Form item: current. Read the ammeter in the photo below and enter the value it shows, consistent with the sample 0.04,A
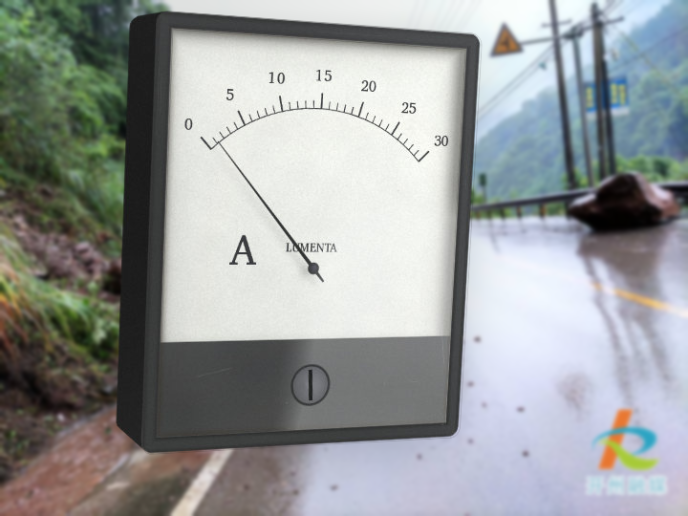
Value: 1,A
